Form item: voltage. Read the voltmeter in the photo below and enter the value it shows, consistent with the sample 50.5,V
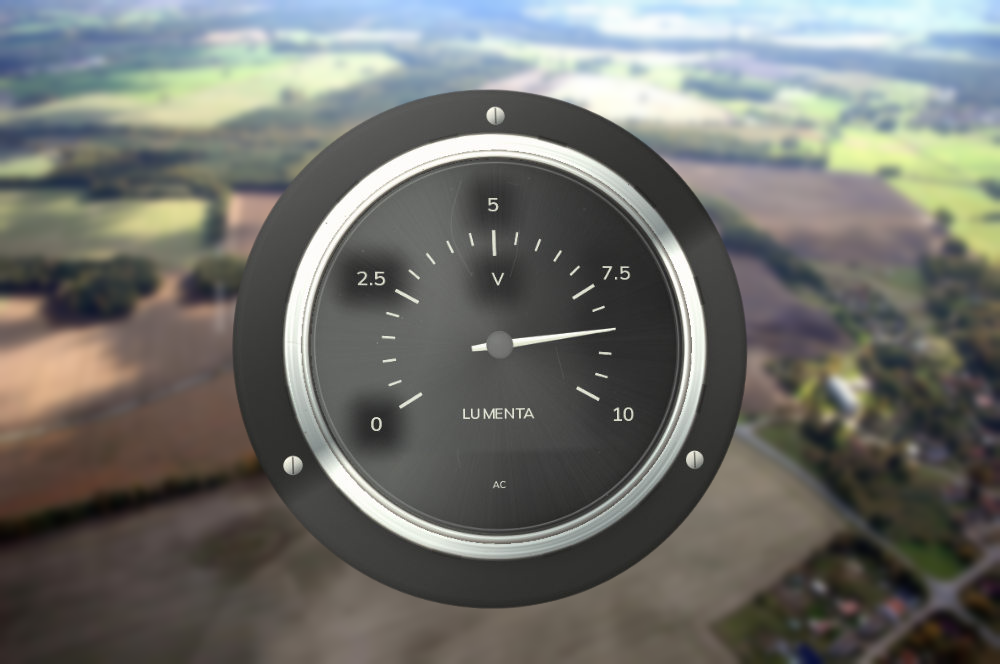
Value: 8.5,V
